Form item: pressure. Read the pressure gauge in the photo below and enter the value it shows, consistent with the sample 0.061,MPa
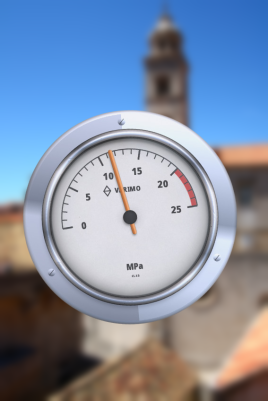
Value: 11.5,MPa
